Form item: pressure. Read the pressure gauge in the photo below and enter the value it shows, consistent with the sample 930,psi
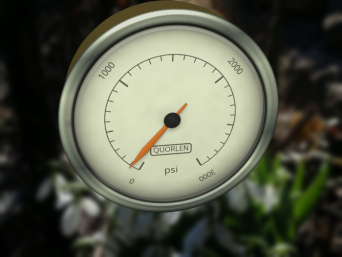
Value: 100,psi
